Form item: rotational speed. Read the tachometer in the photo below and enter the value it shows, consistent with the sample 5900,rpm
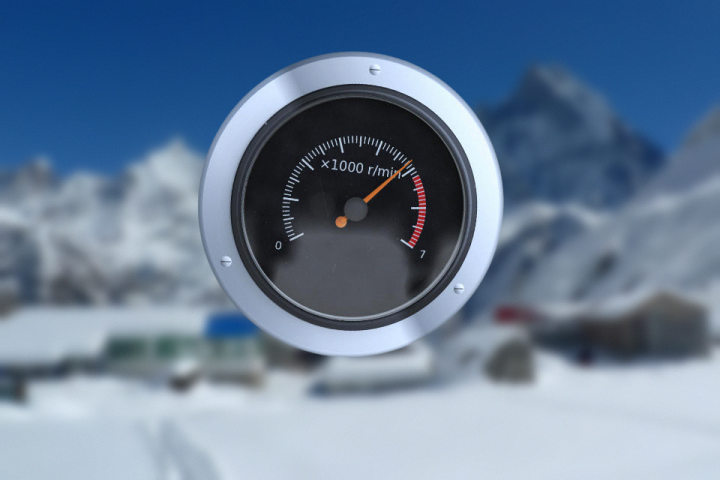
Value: 4800,rpm
